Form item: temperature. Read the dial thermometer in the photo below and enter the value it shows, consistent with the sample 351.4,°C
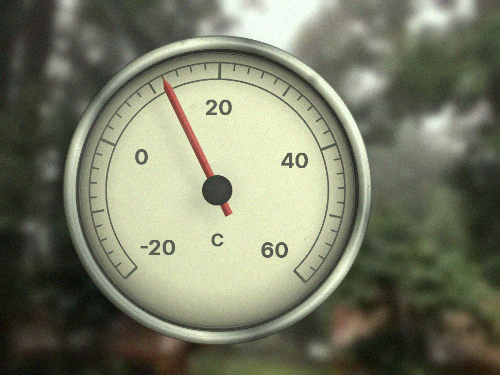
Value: 12,°C
